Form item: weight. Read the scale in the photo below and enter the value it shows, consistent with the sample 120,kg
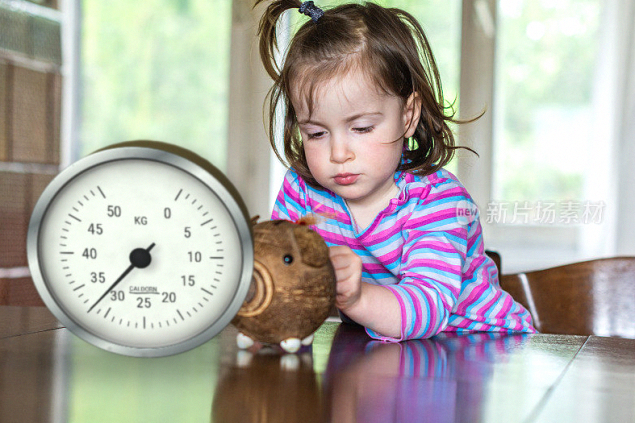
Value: 32,kg
